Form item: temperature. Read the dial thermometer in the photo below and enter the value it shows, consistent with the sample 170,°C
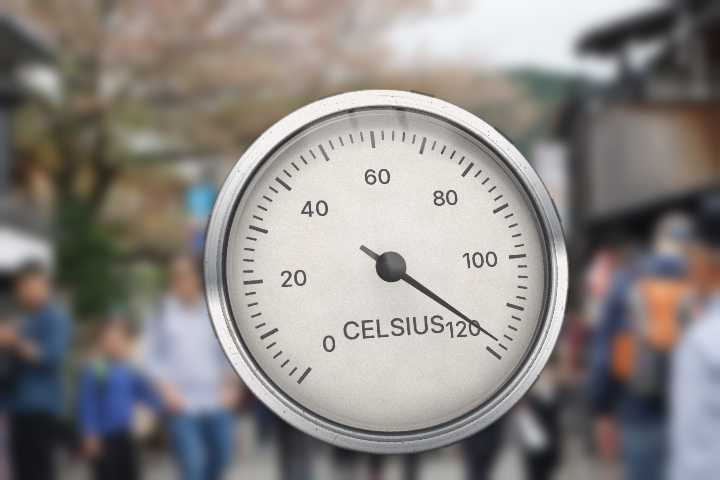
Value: 118,°C
